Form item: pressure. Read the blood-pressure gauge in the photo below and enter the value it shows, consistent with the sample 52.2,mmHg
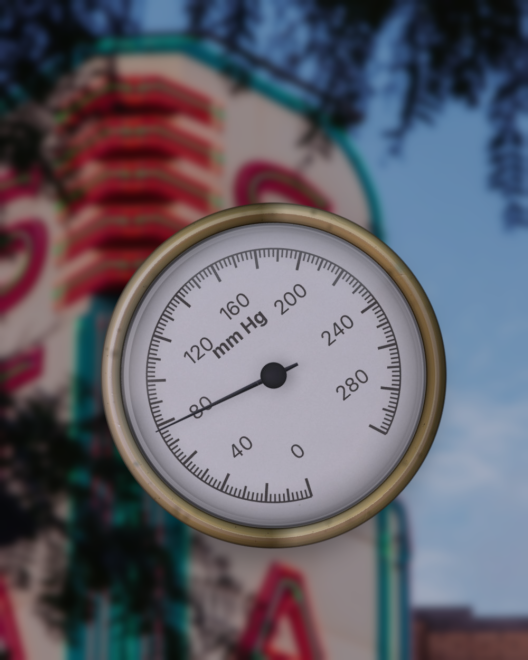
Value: 78,mmHg
